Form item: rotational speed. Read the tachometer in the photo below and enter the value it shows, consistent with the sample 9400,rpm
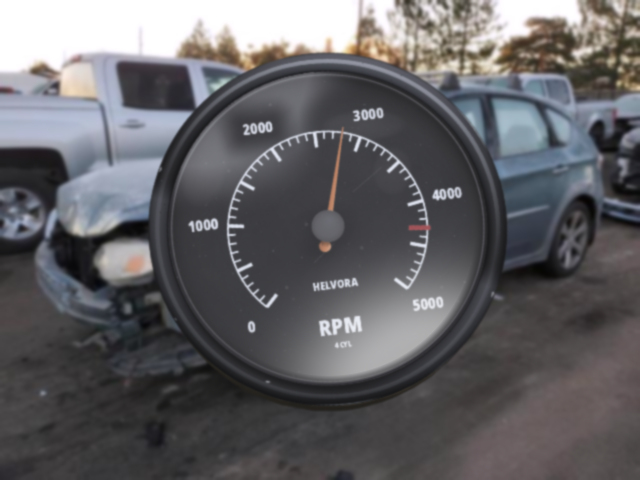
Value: 2800,rpm
